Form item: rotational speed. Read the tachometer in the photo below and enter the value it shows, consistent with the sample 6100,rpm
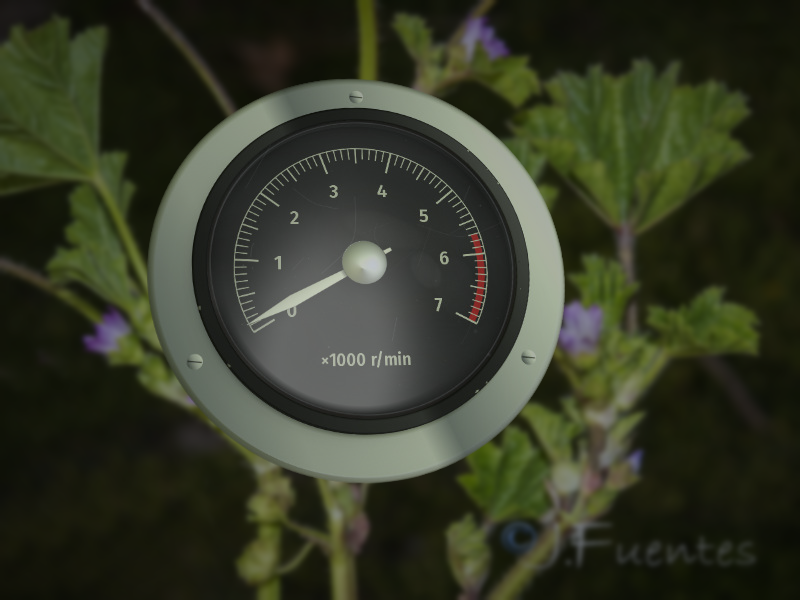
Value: 100,rpm
